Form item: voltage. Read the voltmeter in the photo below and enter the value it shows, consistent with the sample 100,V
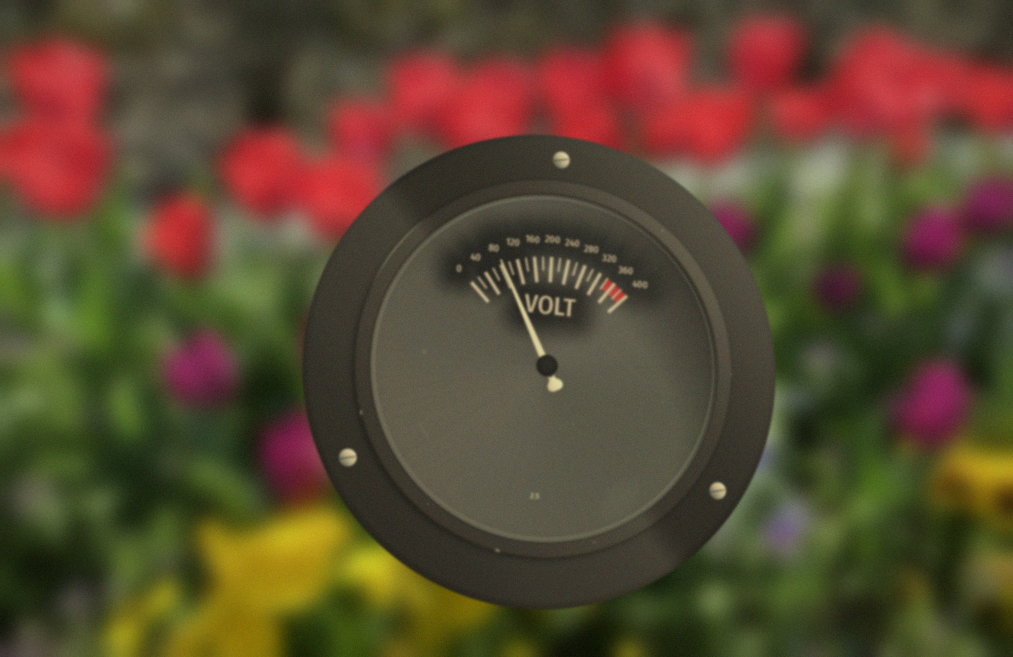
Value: 80,V
